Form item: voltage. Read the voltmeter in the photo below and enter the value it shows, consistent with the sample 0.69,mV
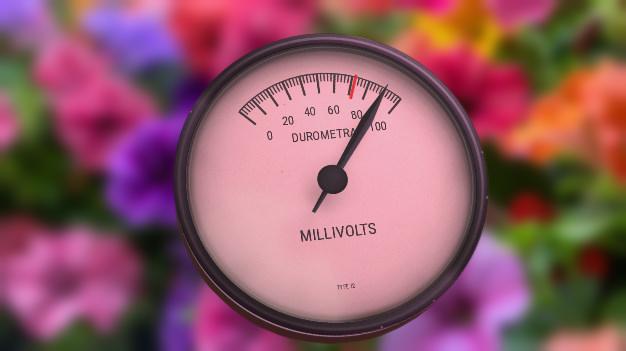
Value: 90,mV
